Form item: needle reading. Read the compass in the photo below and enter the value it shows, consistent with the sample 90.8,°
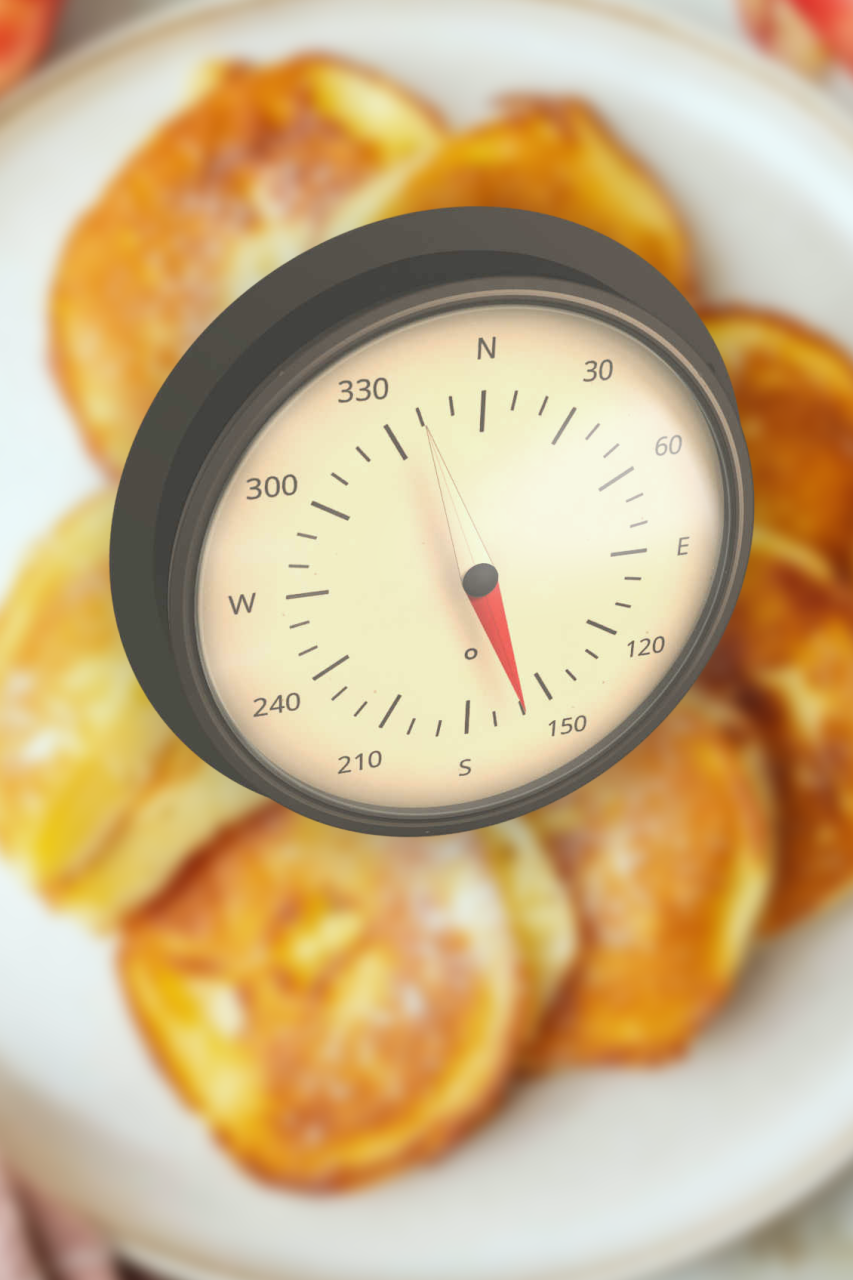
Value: 160,°
